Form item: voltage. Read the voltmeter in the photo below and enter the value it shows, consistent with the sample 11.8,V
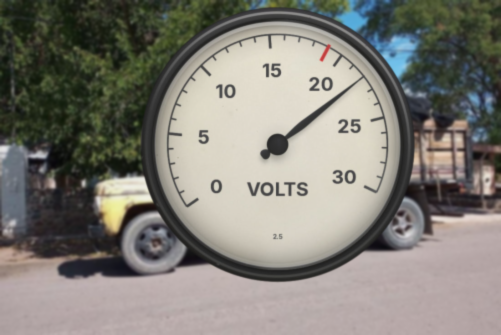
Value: 22,V
